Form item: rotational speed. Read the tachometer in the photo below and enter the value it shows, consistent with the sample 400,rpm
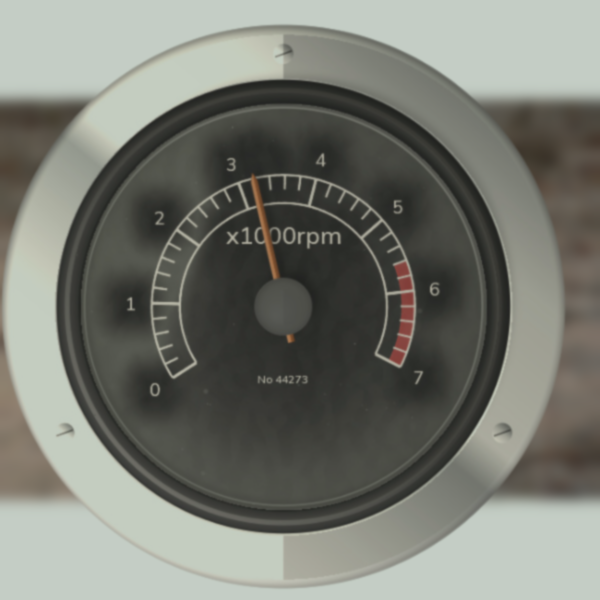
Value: 3200,rpm
